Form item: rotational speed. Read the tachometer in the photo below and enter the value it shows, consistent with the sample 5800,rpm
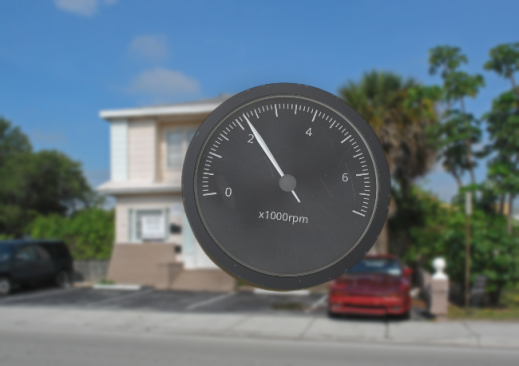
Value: 2200,rpm
